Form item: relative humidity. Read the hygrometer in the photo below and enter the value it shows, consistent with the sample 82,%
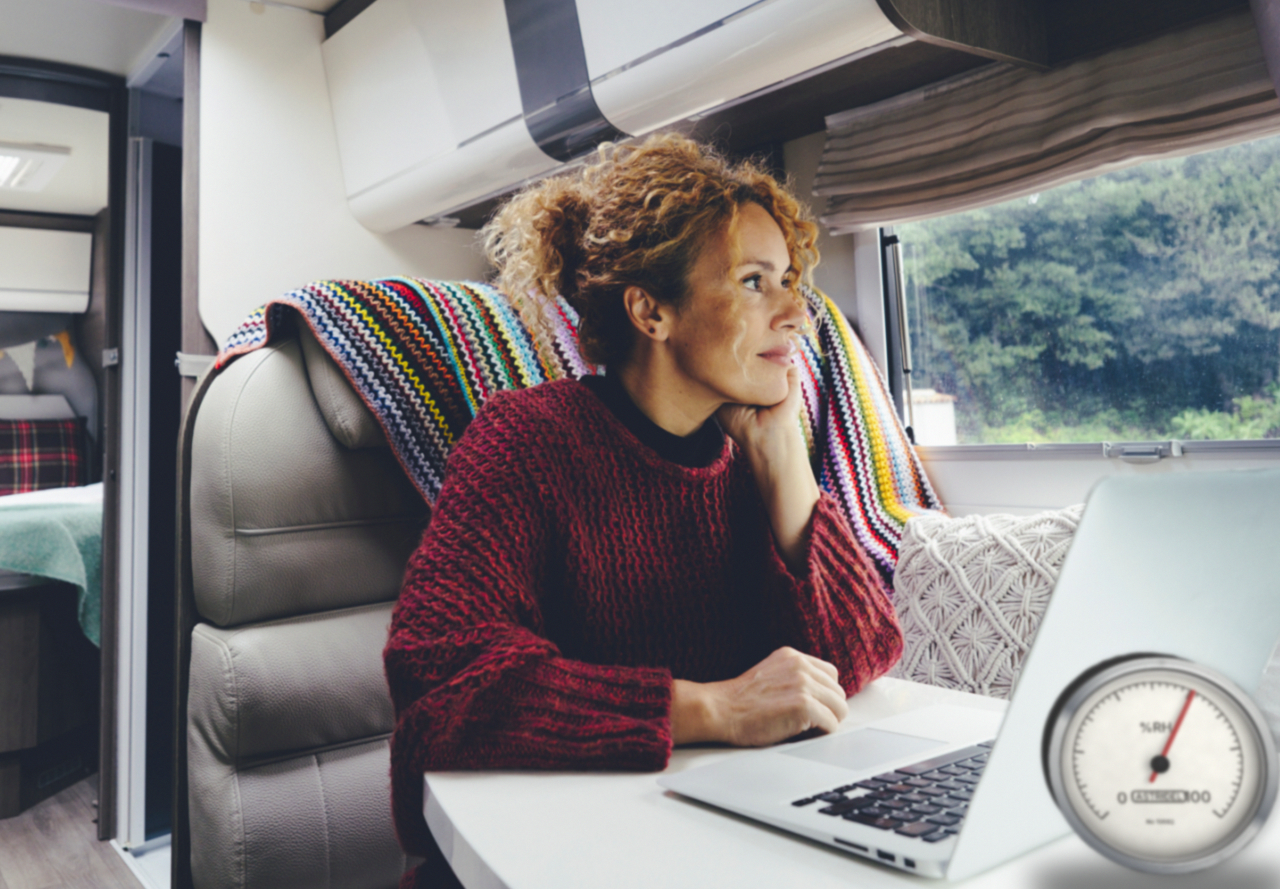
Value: 60,%
